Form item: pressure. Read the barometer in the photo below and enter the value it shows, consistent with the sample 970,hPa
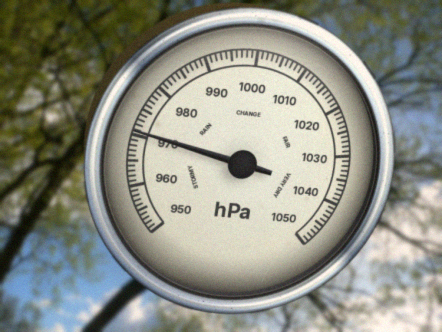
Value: 971,hPa
